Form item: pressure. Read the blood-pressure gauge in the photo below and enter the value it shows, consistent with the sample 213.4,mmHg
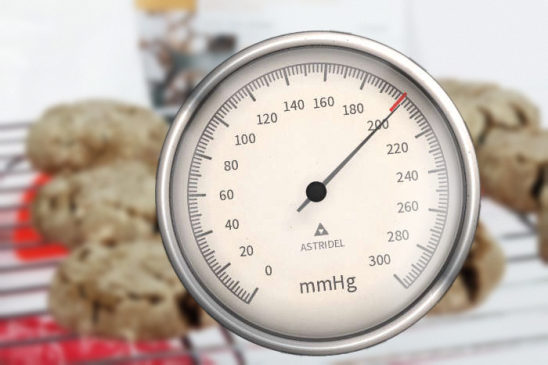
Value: 202,mmHg
